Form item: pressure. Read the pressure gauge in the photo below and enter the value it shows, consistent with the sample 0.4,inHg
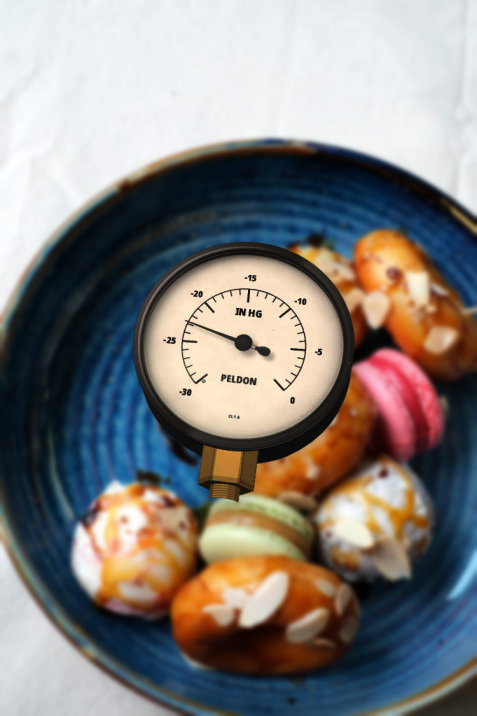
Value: -23,inHg
